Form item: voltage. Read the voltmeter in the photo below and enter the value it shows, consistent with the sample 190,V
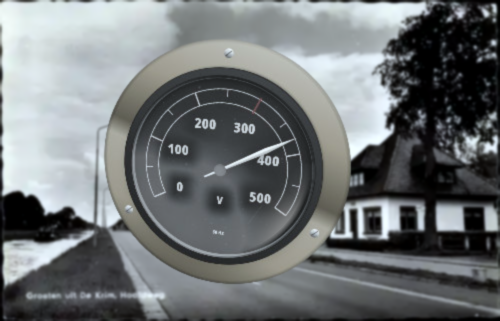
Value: 375,V
